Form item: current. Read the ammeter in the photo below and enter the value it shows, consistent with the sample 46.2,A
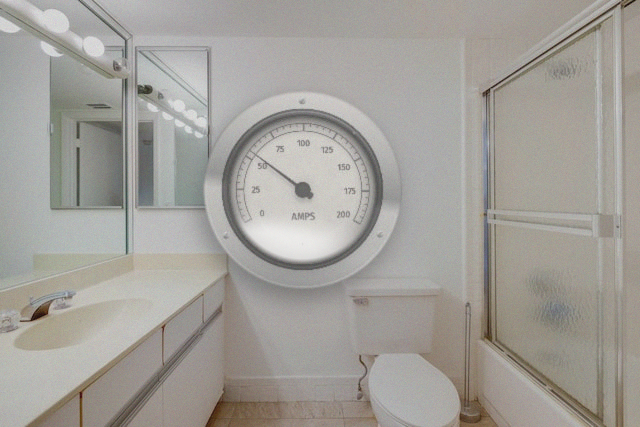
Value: 55,A
